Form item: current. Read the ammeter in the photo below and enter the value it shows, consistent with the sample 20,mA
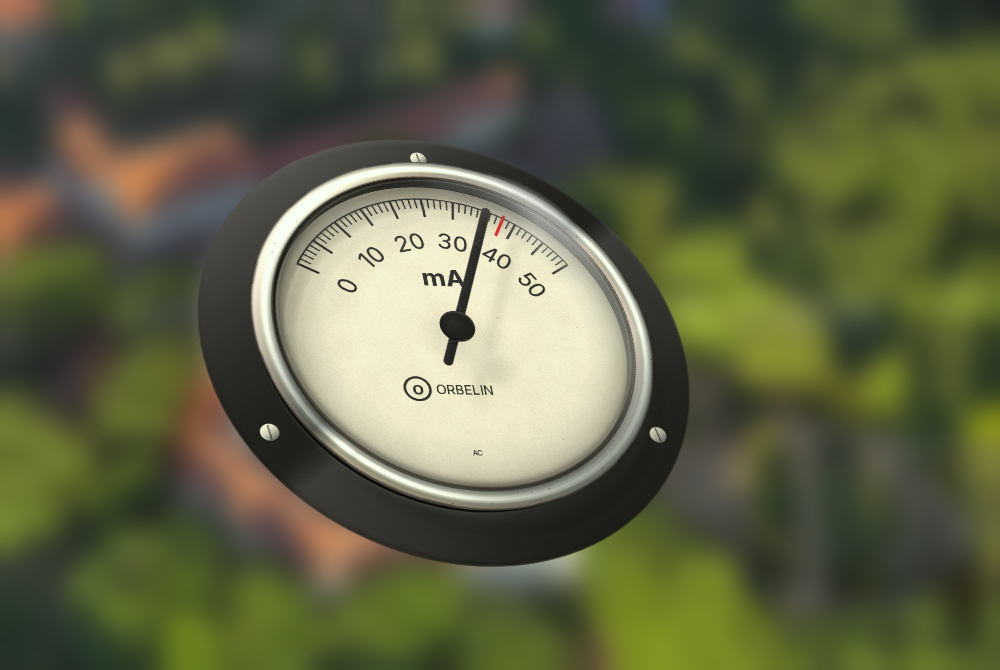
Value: 35,mA
